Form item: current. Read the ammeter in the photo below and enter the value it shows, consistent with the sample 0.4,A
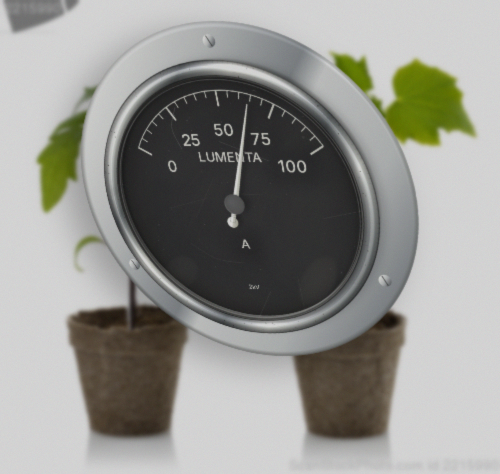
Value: 65,A
